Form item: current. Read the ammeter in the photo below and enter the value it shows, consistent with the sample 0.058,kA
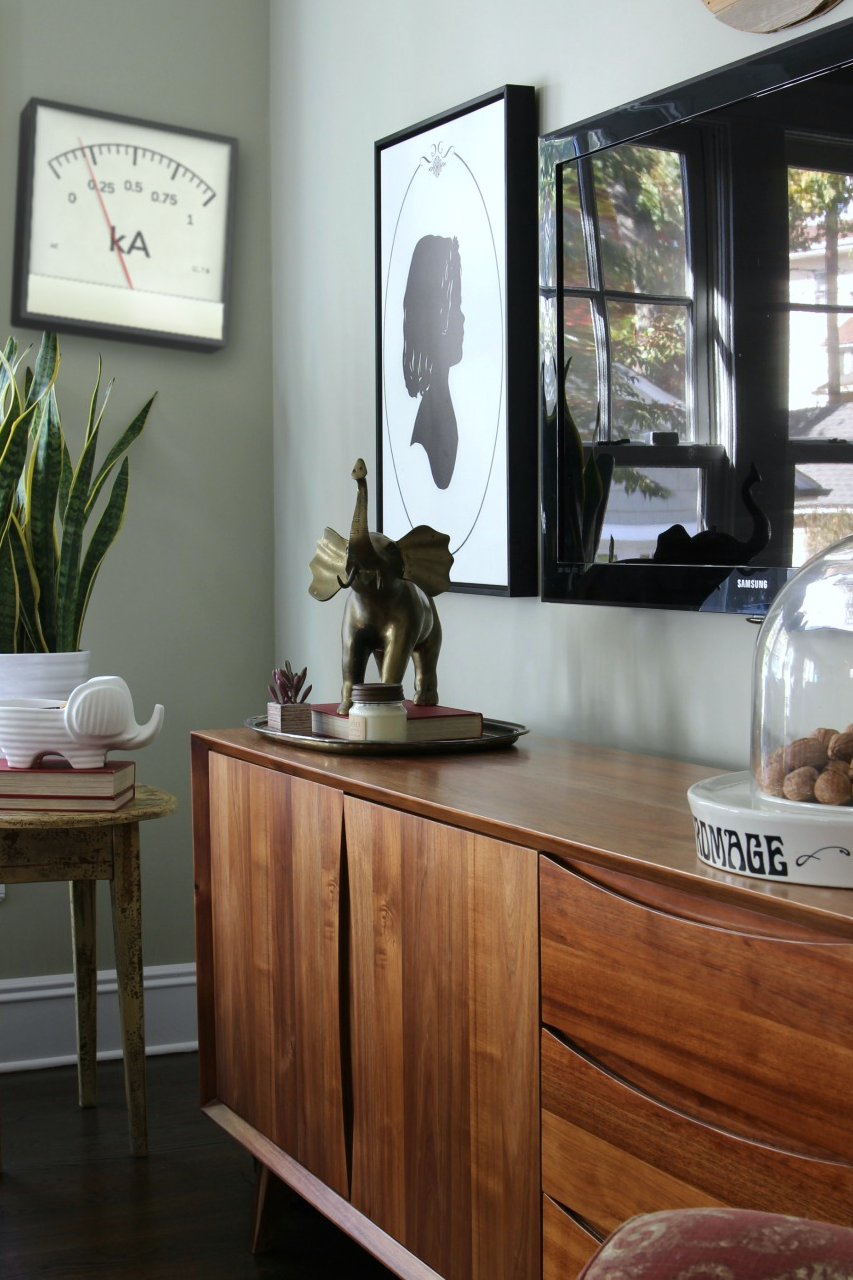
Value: 0.2,kA
